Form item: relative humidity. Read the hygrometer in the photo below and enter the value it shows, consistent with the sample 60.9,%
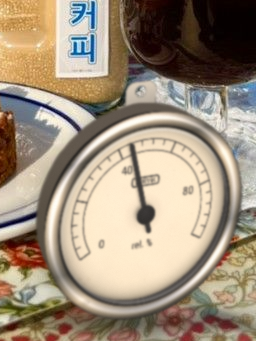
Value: 44,%
